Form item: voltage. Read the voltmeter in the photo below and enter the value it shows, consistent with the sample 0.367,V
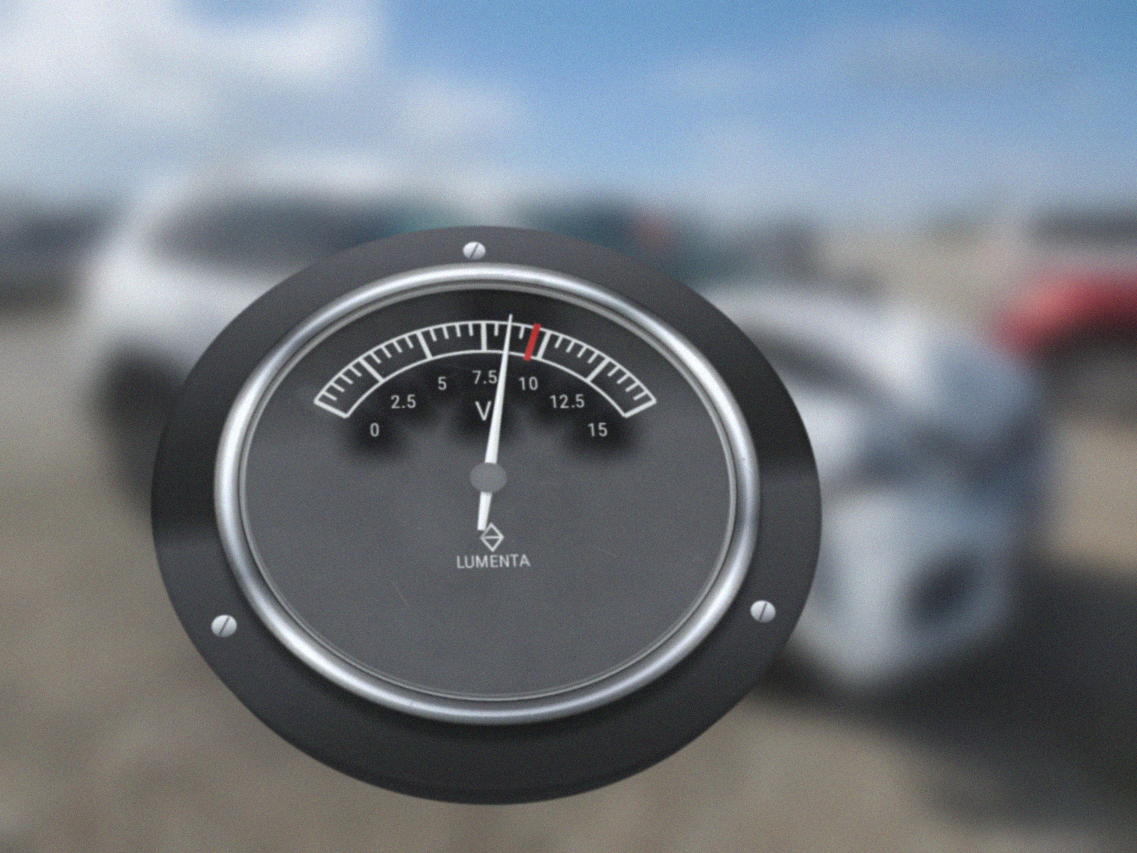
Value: 8.5,V
